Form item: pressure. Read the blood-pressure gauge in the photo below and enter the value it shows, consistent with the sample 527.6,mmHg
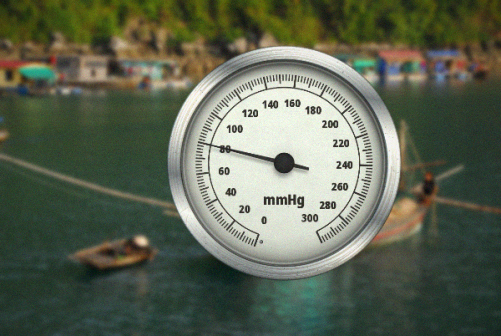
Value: 80,mmHg
